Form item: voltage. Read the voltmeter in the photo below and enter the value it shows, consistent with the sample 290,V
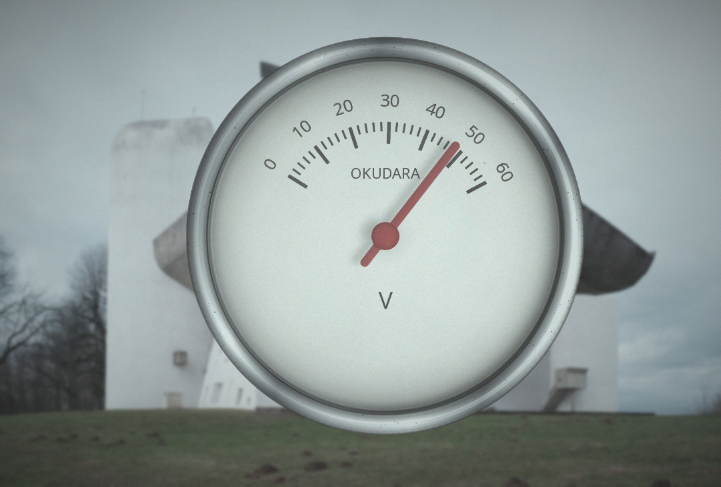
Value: 48,V
